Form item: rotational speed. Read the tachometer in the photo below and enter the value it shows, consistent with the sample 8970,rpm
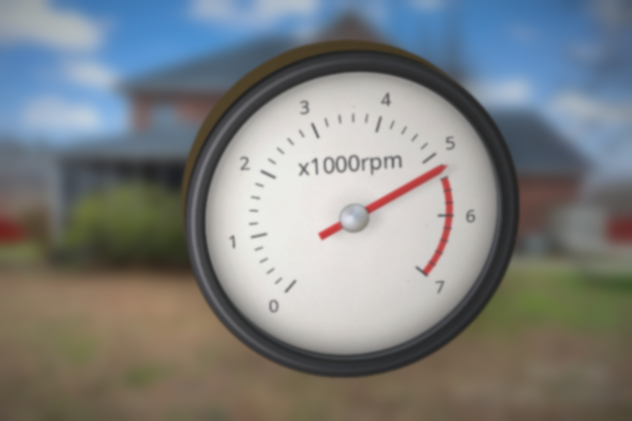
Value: 5200,rpm
